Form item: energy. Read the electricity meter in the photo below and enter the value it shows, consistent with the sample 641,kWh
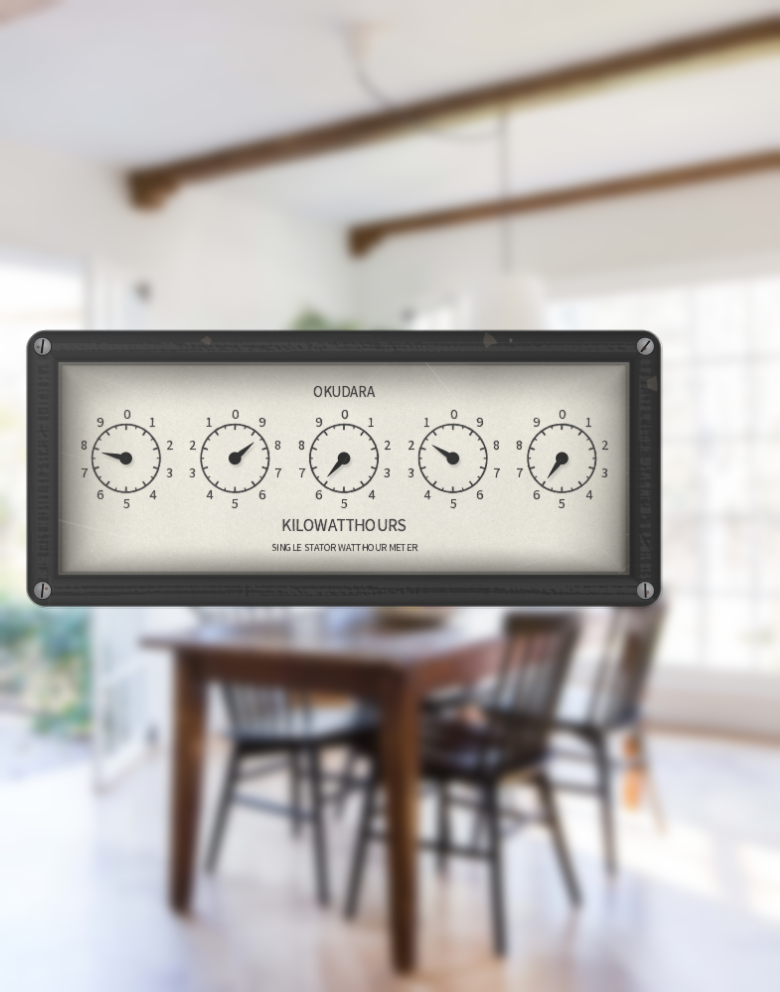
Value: 78616,kWh
